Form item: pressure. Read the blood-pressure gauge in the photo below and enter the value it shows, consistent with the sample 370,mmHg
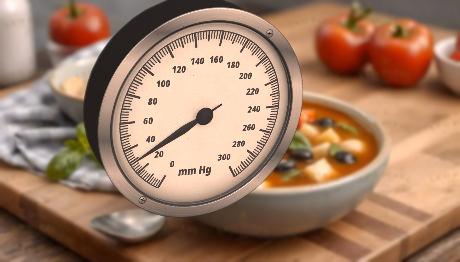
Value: 30,mmHg
